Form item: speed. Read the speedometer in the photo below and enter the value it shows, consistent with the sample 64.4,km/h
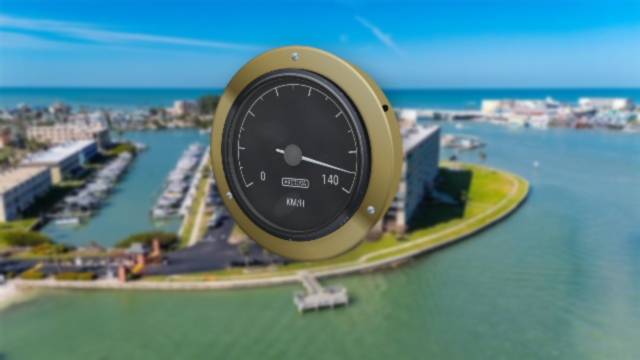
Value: 130,km/h
